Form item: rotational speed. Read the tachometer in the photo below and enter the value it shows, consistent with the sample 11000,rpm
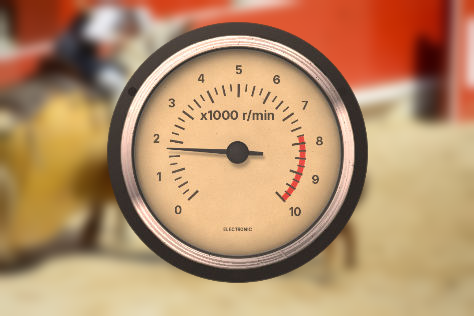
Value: 1750,rpm
